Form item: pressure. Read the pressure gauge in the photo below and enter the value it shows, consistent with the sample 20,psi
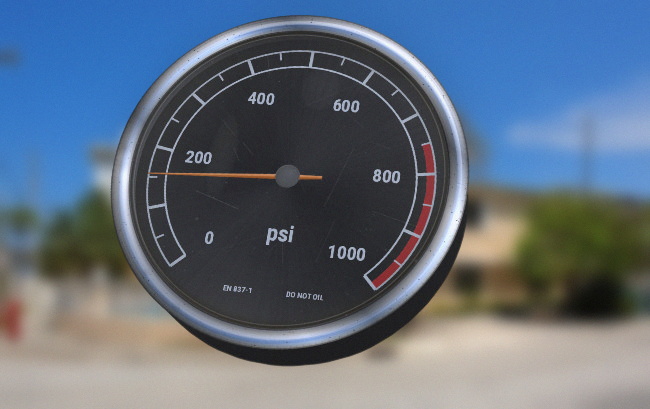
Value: 150,psi
